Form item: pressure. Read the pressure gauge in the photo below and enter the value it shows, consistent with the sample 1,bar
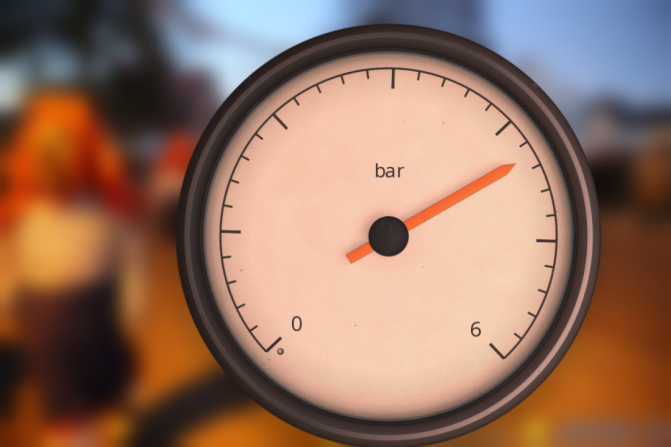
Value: 4.3,bar
